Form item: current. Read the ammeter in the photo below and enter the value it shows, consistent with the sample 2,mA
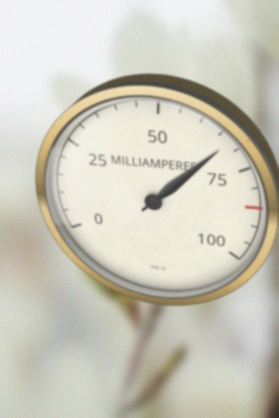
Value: 67.5,mA
